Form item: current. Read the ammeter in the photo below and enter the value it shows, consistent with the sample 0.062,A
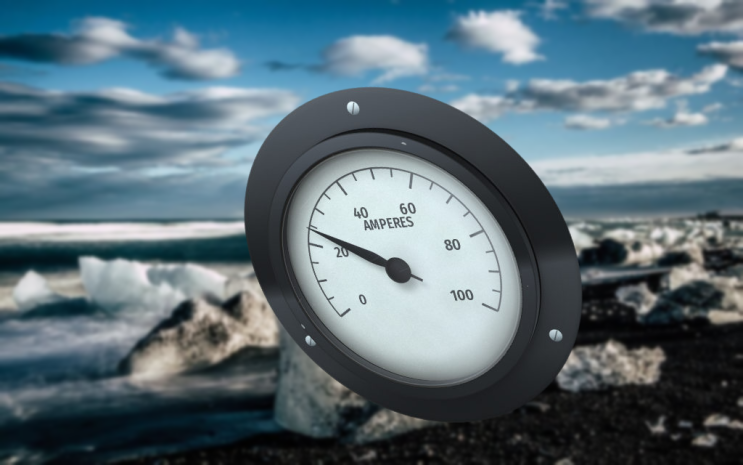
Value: 25,A
